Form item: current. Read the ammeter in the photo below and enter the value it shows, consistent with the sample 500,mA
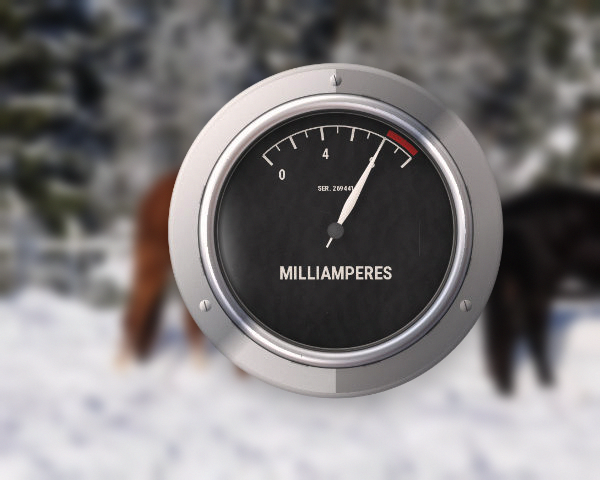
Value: 8,mA
